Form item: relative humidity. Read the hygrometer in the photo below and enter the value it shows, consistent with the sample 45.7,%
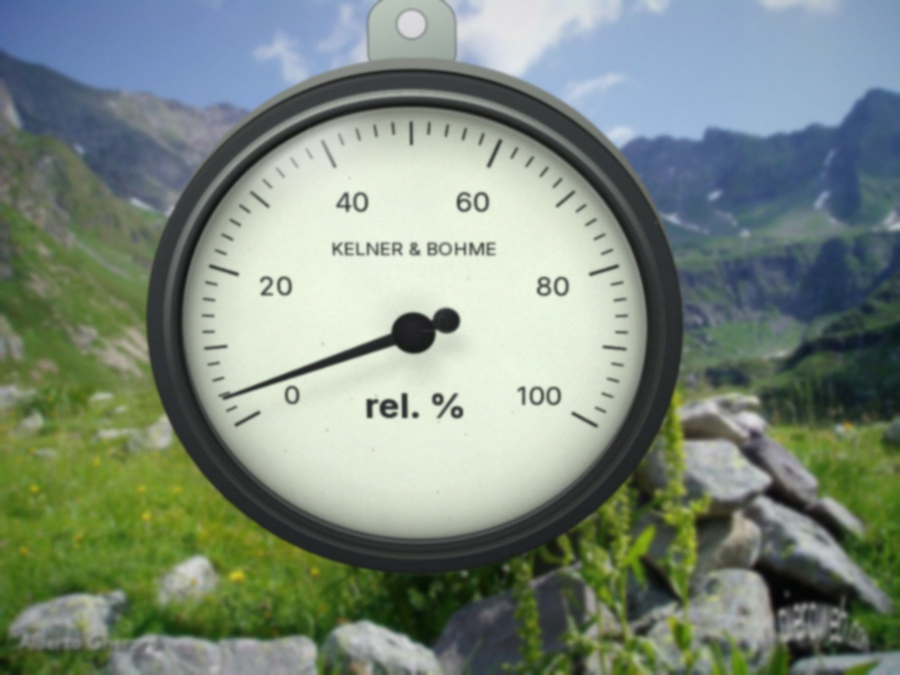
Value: 4,%
